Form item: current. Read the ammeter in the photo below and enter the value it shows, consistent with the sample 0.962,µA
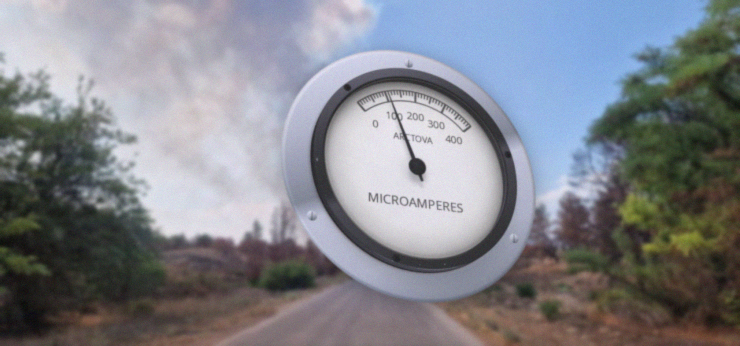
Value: 100,µA
